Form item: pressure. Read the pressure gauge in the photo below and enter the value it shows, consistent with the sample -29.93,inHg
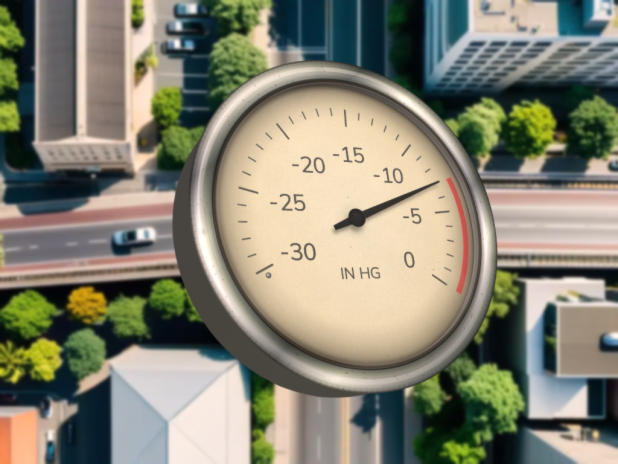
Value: -7,inHg
